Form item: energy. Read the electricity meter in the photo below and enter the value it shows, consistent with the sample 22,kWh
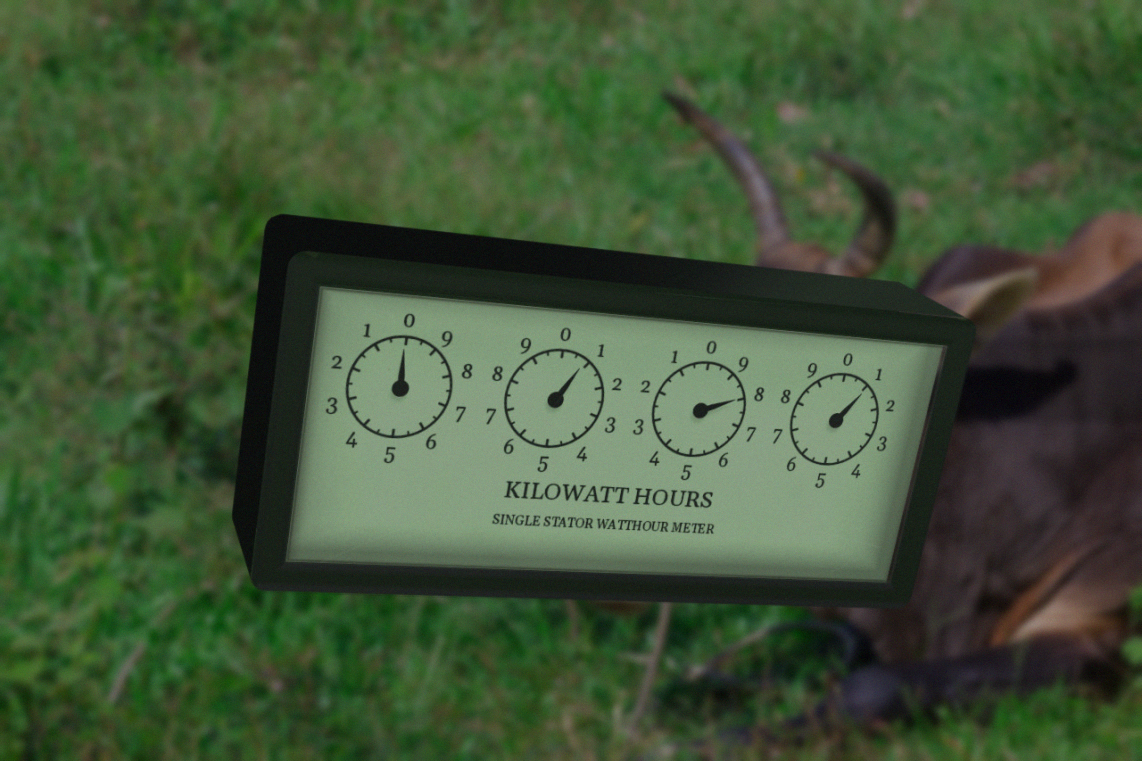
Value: 81,kWh
